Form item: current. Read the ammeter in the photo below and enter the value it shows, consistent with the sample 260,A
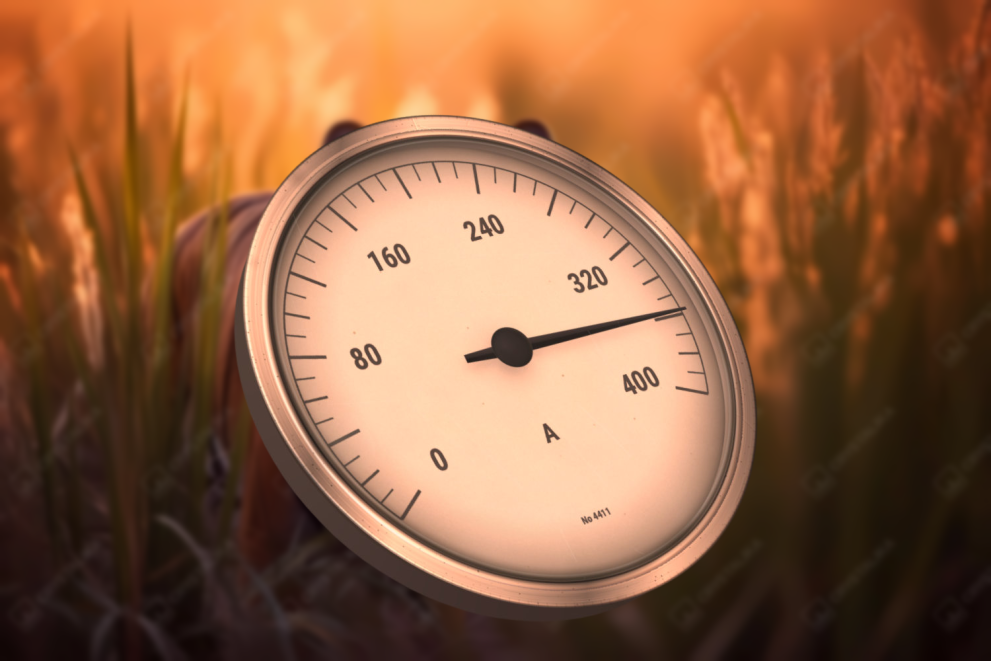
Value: 360,A
